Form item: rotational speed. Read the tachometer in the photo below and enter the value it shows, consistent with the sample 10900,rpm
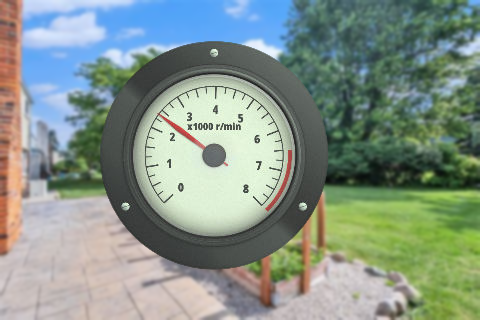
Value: 2375,rpm
